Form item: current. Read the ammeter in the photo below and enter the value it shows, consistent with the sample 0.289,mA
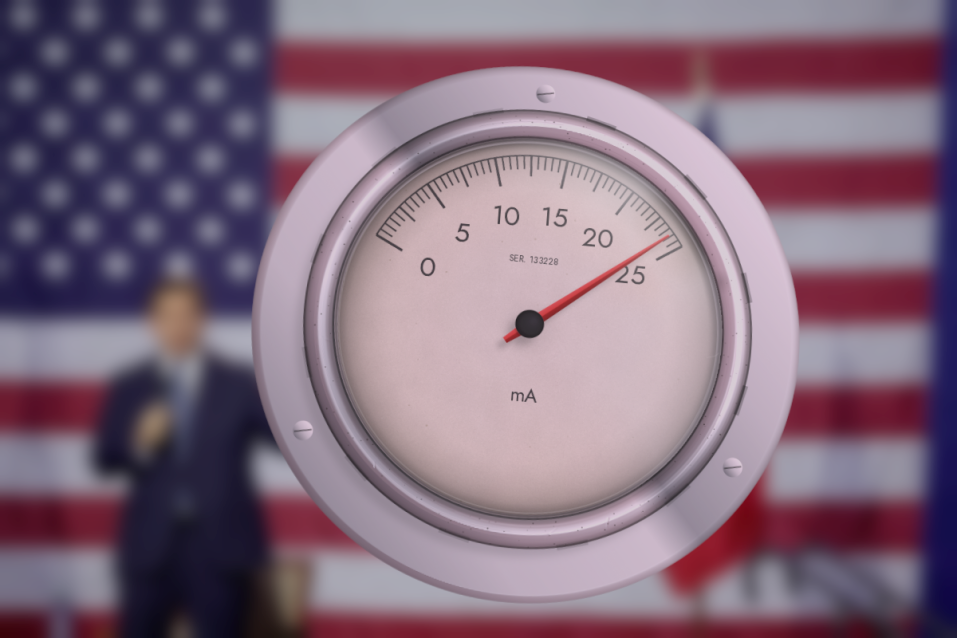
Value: 24,mA
